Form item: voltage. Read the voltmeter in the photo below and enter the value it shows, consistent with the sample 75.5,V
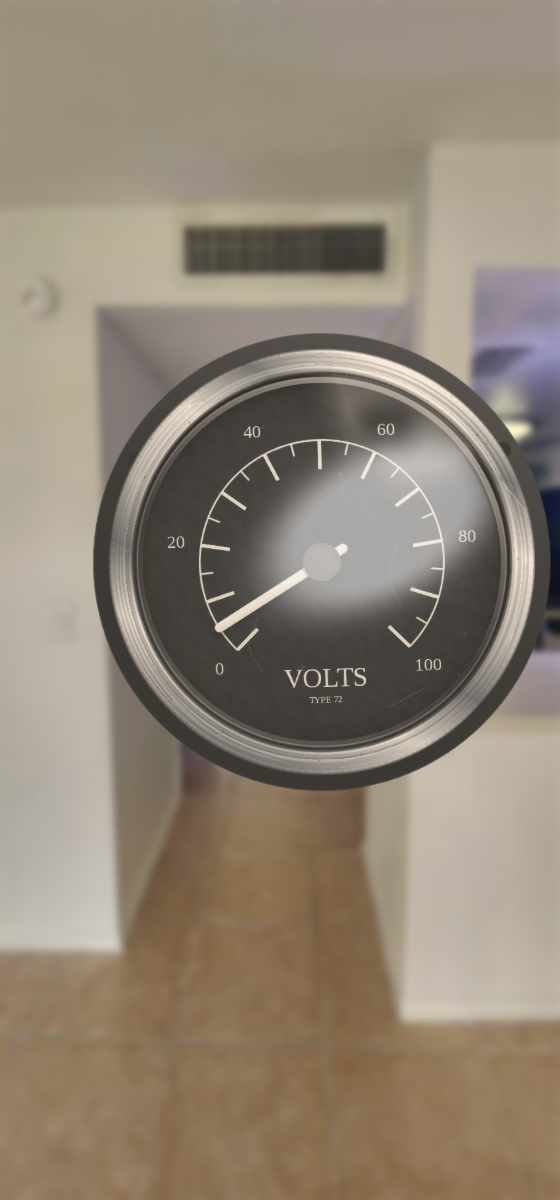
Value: 5,V
